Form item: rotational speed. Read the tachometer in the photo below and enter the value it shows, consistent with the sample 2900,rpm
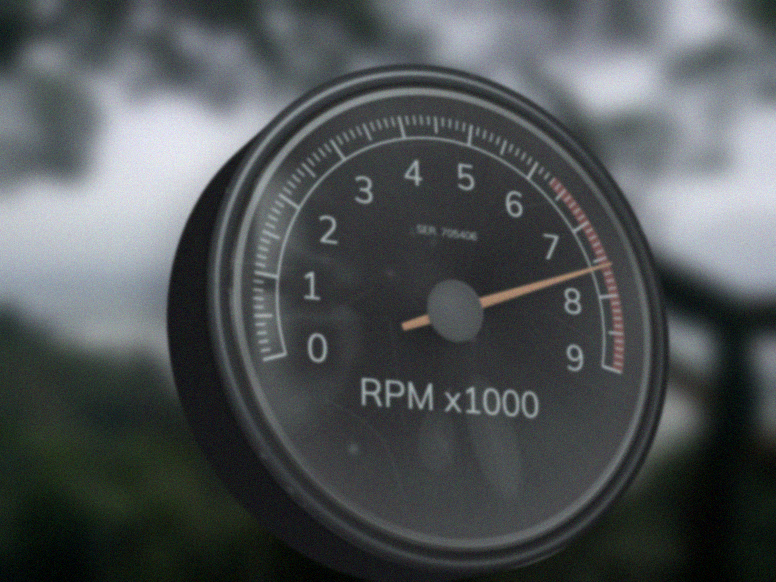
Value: 7600,rpm
